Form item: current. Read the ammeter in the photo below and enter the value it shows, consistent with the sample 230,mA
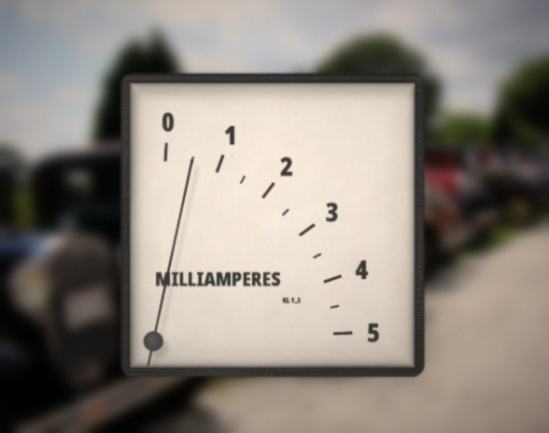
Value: 0.5,mA
